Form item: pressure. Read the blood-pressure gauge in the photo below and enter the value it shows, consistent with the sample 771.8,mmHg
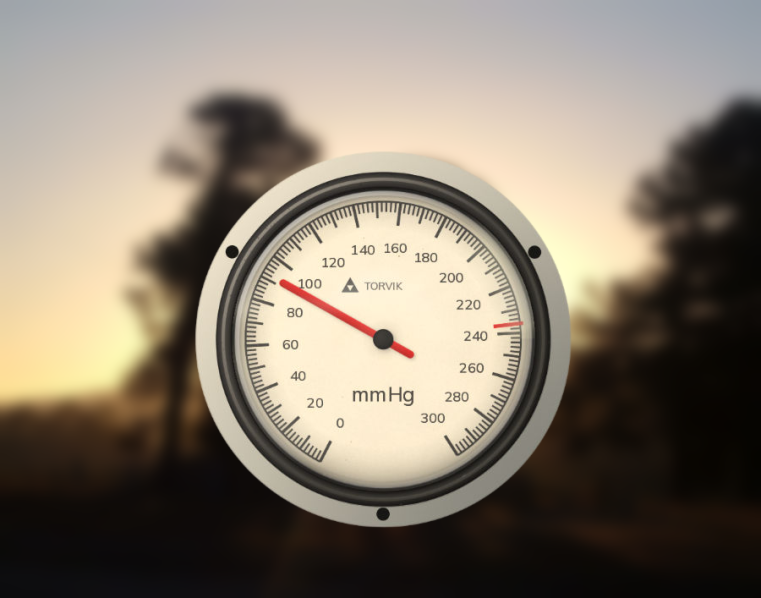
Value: 92,mmHg
